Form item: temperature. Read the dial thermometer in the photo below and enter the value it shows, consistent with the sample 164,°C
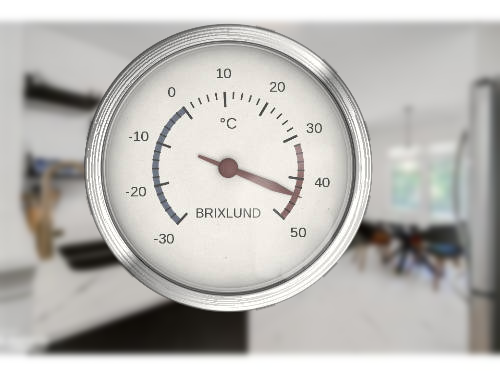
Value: 44,°C
